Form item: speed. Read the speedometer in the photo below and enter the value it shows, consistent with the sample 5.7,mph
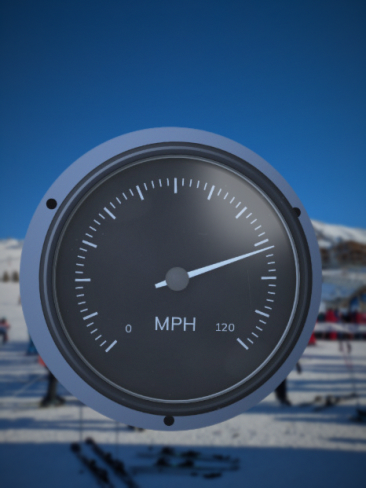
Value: 92,mph
